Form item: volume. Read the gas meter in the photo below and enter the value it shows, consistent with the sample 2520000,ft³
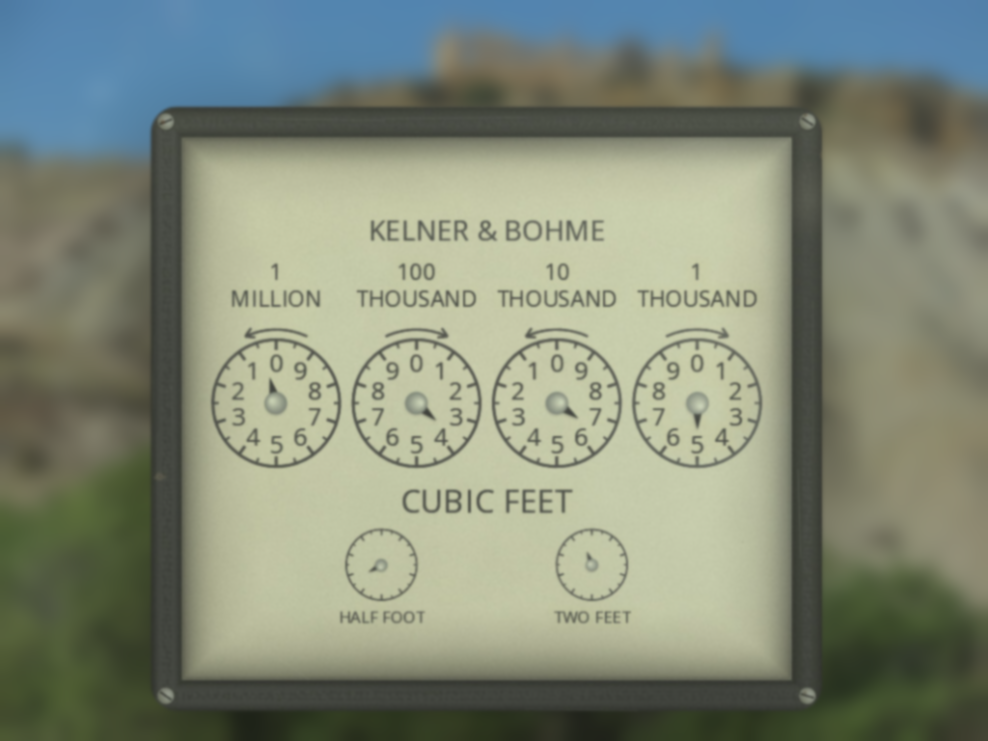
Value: 36500,ft³
